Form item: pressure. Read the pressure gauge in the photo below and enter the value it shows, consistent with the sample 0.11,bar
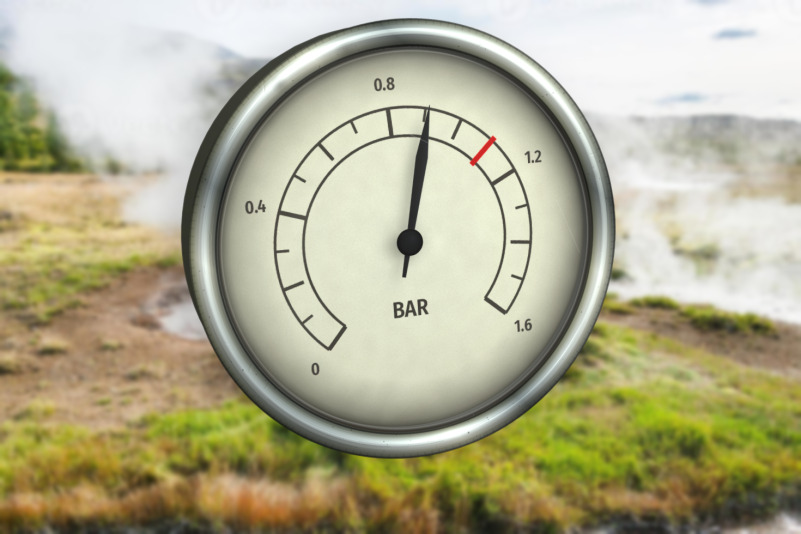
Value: 0.9,bar
